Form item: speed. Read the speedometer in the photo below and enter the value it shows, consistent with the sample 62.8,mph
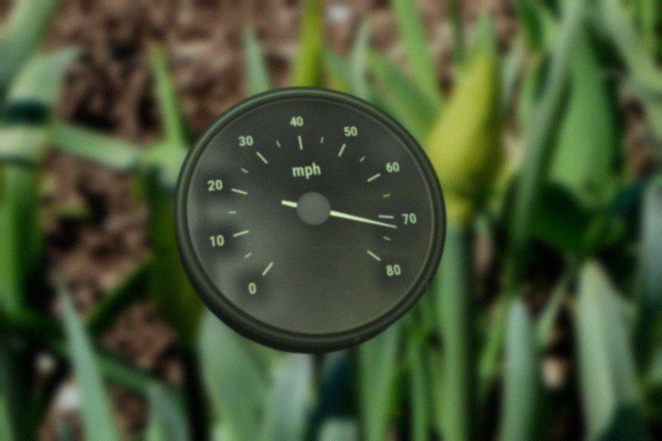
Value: 72.5,mph
